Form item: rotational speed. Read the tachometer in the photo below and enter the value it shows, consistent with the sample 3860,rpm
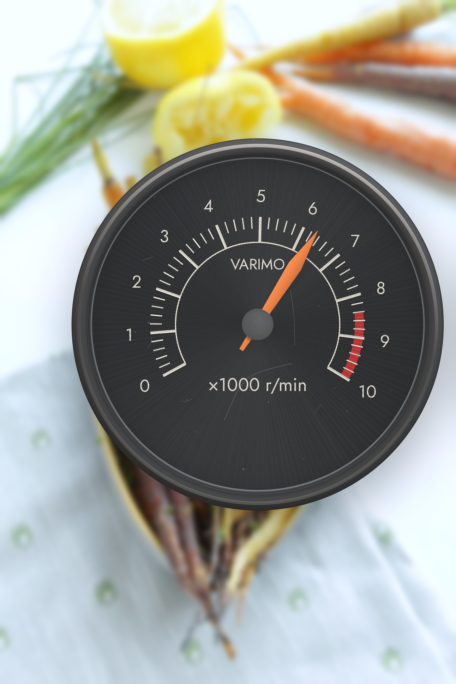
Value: 6300,rpm
